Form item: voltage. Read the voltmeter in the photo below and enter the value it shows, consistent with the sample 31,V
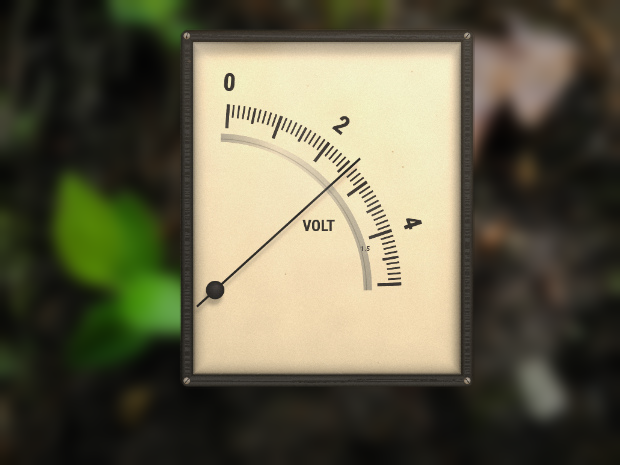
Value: 2.6,V
